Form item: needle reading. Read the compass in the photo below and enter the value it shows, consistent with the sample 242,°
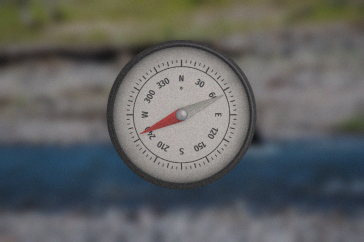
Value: 245,°
